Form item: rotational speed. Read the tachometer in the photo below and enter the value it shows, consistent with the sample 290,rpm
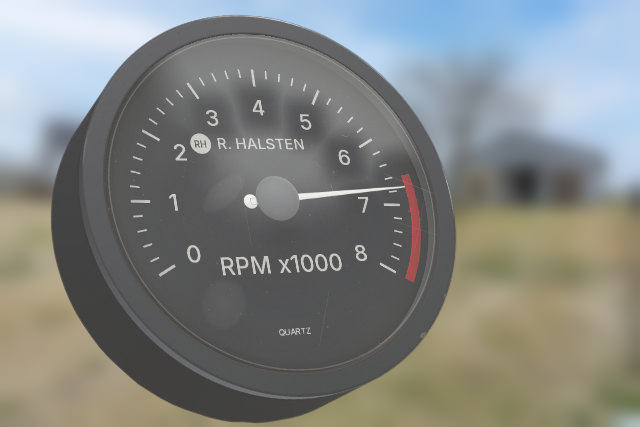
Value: 6800,rpm
